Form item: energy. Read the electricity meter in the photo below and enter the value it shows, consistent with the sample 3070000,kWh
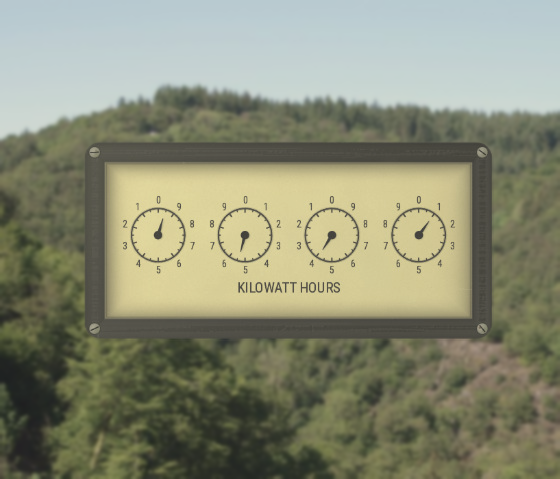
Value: 9541,kWh
